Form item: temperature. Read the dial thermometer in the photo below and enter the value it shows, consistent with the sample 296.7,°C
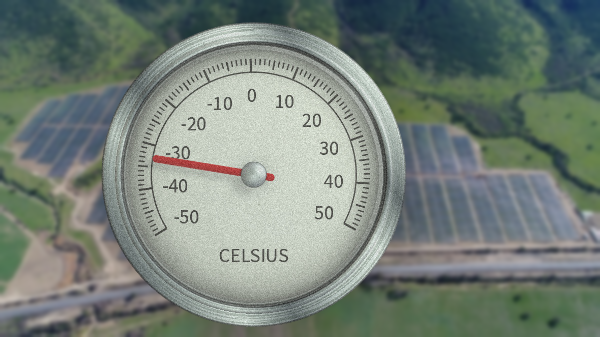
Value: -33,°C
